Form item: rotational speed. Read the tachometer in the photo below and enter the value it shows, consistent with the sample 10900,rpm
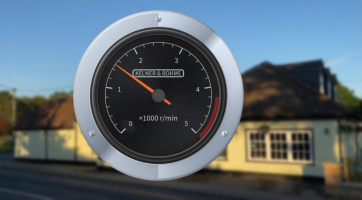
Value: 1500,rpm
